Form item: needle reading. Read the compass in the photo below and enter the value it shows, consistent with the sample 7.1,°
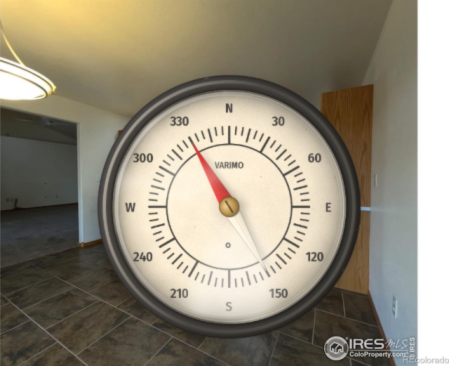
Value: 330,°
